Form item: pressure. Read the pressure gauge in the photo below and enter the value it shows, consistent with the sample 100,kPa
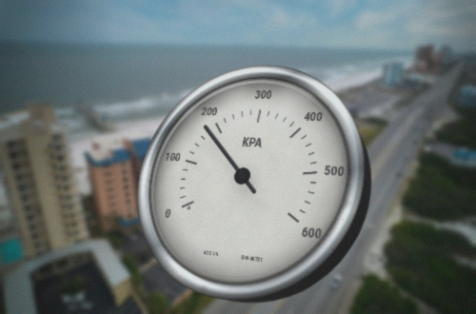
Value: 180,kPa
